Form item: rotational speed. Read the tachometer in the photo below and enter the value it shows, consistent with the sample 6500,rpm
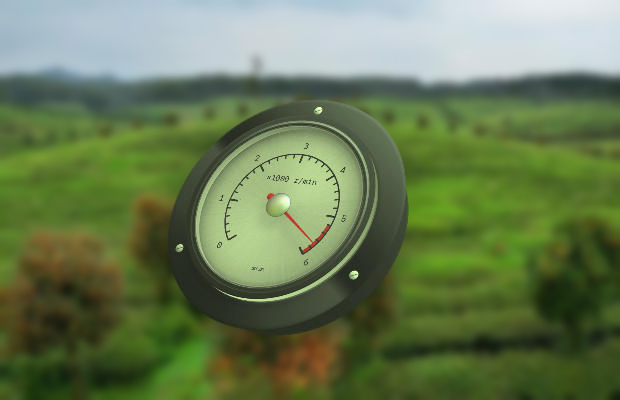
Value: 5700,rpm
